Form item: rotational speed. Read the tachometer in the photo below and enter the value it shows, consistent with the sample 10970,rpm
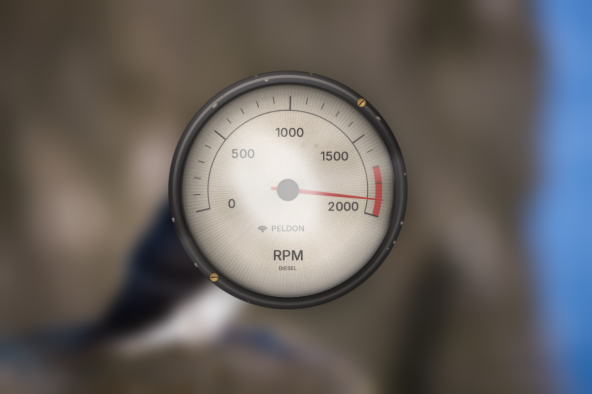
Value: 1900,rpm
